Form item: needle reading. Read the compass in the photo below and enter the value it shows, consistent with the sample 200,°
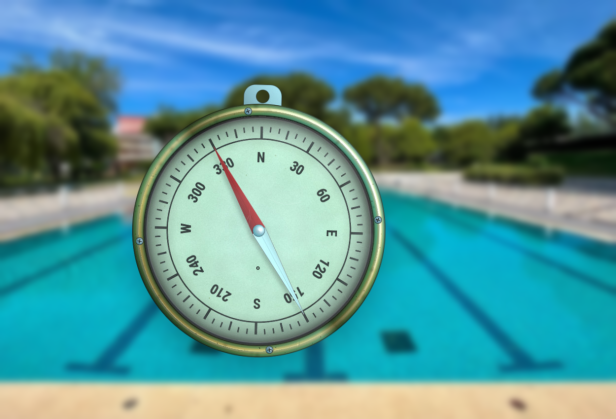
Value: 330,°
